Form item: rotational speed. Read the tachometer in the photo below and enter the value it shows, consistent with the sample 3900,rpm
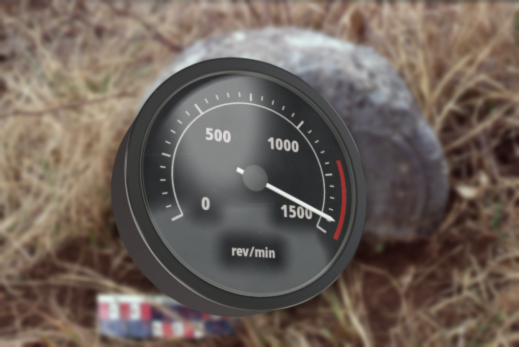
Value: 1450,rpm
